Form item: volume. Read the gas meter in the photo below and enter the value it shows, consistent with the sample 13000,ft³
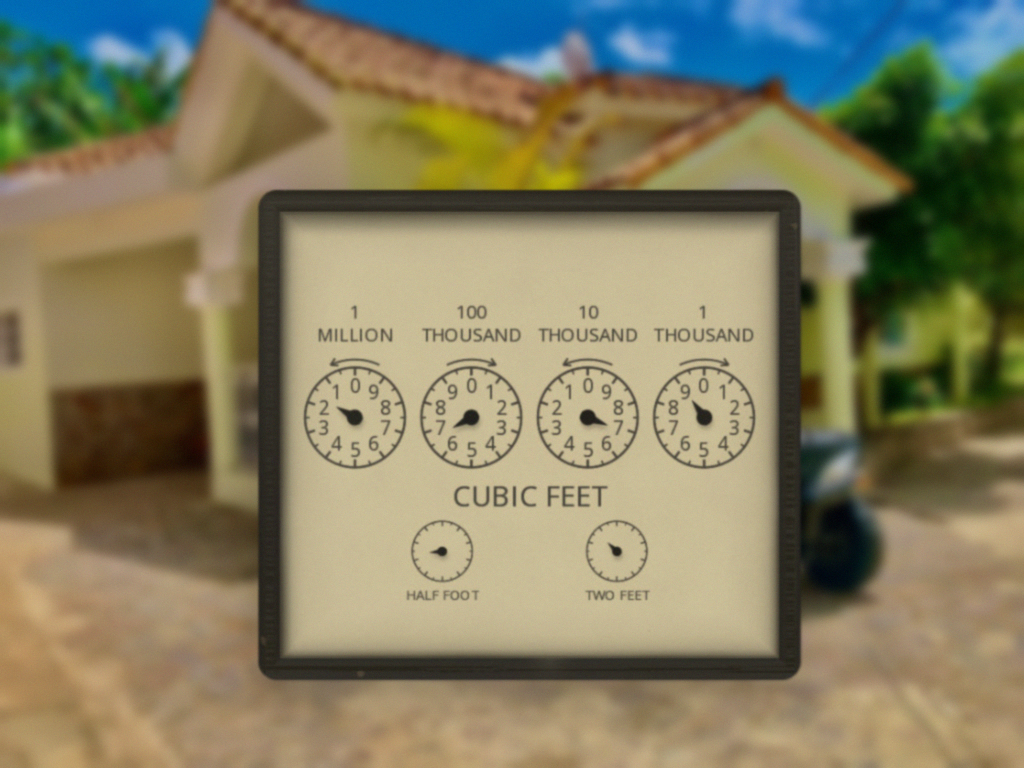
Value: 166900,ft³
